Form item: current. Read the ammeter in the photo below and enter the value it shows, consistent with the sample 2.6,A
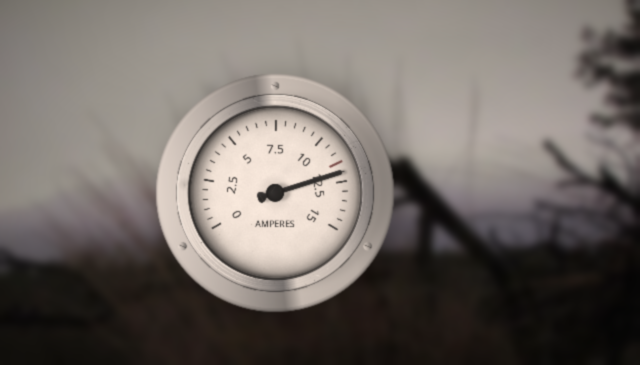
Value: 12,A
